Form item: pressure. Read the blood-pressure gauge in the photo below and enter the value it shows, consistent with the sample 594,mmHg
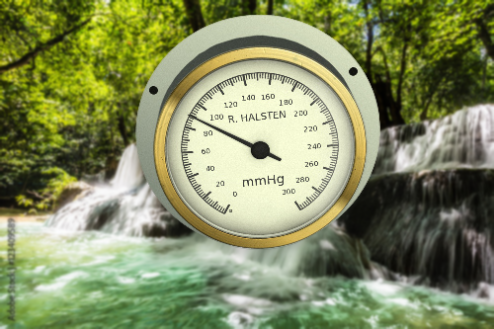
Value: 90,mmHg
